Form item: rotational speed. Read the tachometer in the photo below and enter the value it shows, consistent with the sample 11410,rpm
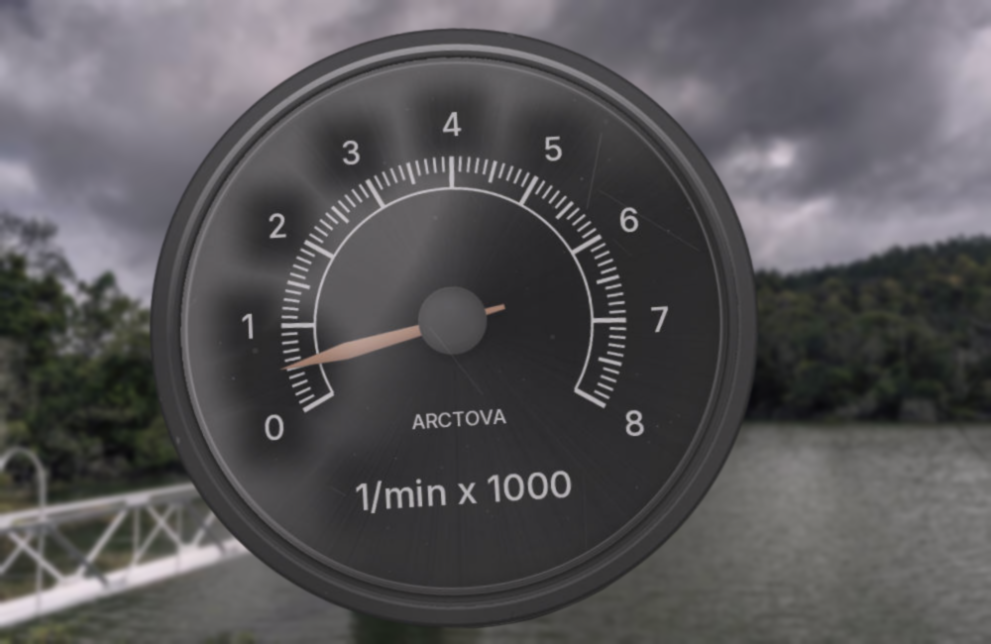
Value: 500,rpm
